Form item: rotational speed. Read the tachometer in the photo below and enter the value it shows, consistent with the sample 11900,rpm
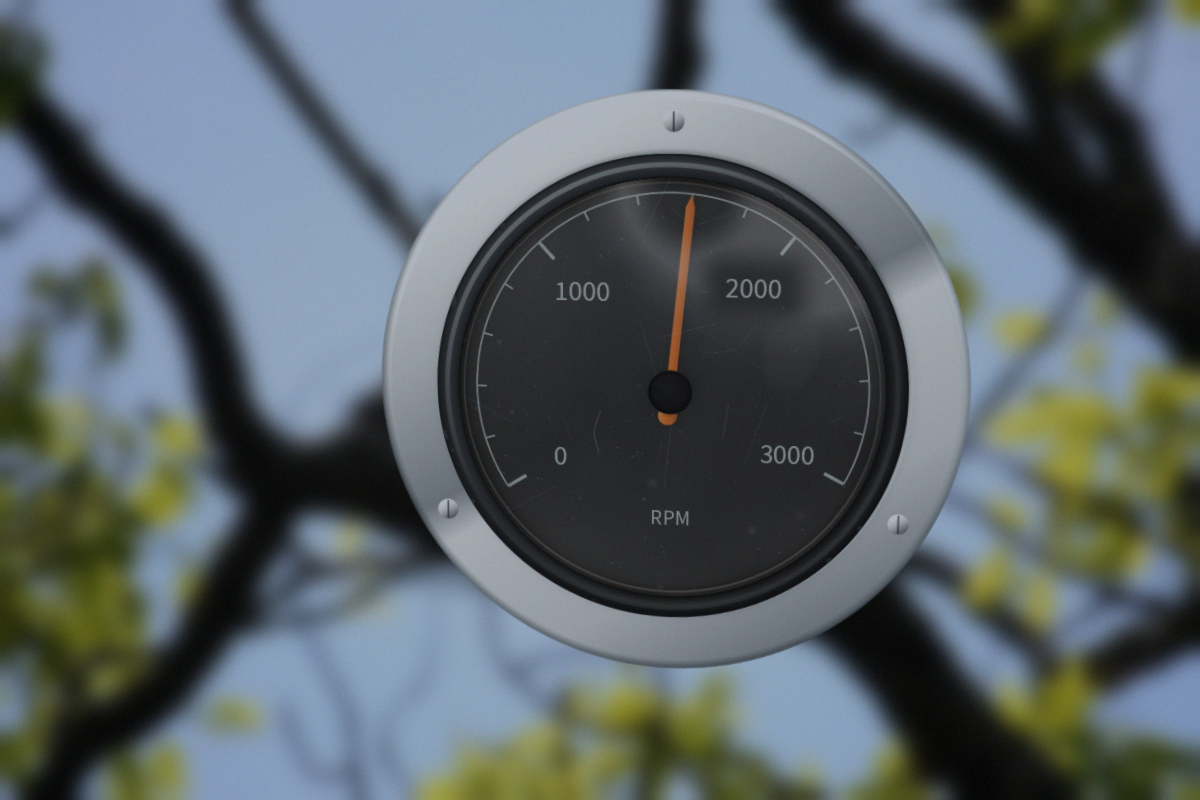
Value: 1600,rpm
